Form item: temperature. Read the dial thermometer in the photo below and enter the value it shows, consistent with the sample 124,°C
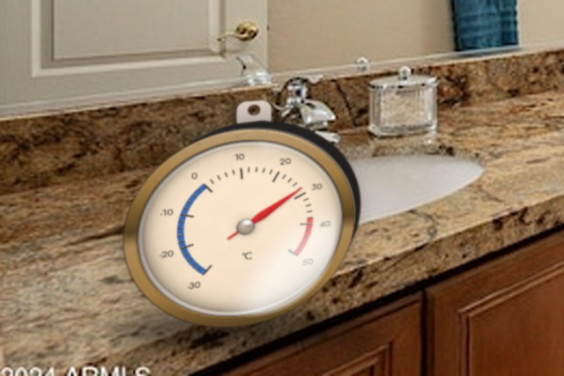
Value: 28,°C
